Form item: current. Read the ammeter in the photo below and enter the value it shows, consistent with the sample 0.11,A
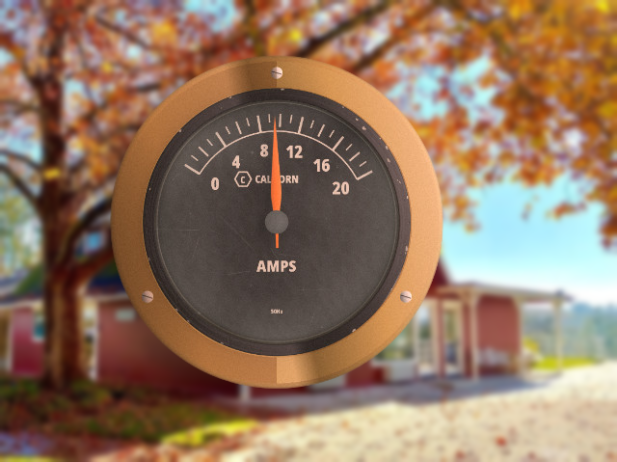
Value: 9.5,A
